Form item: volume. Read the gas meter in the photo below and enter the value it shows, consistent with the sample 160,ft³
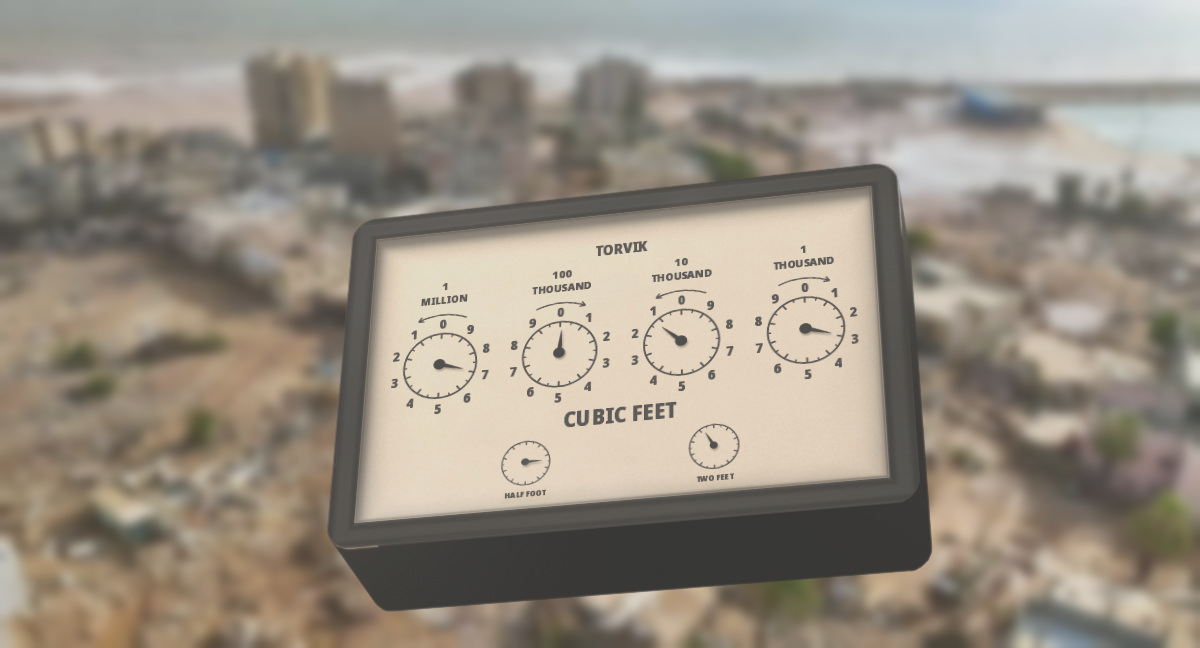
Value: 701300,ft³
